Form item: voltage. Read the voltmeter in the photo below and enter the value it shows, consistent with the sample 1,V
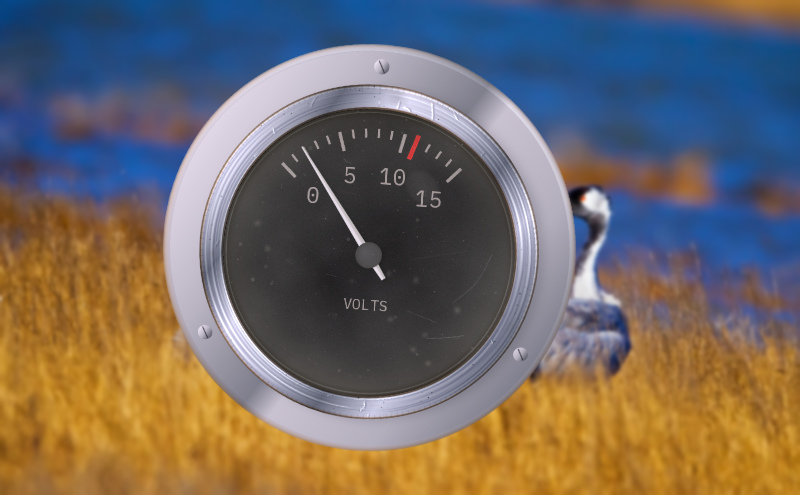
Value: 2,V
